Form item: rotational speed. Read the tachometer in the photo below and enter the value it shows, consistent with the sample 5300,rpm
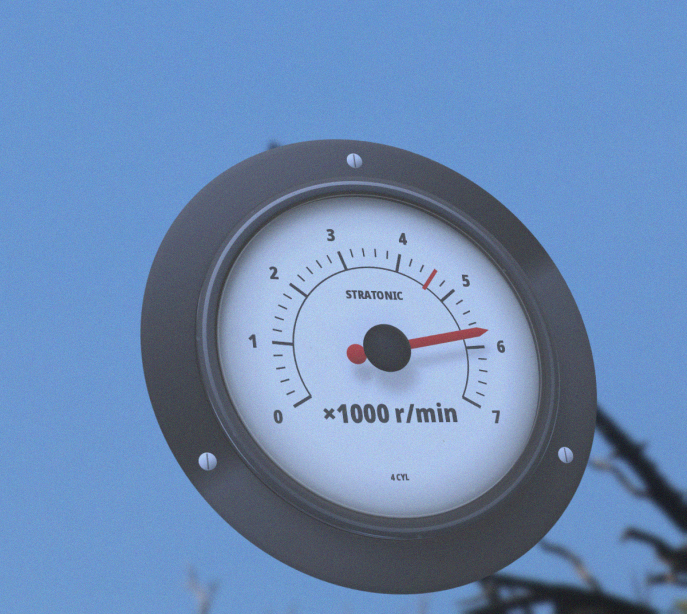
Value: 5800,rpm
